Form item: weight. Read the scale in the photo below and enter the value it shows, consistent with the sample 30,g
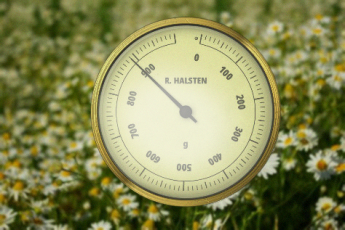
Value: 890,g
